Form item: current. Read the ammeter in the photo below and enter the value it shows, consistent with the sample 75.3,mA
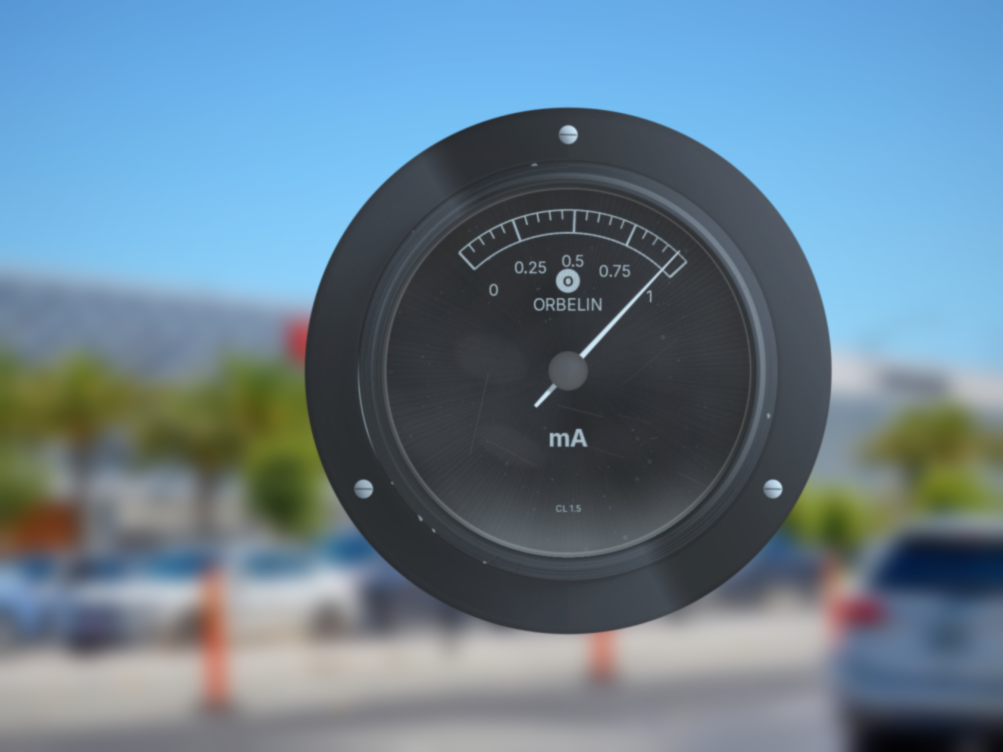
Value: 0.95,mA
